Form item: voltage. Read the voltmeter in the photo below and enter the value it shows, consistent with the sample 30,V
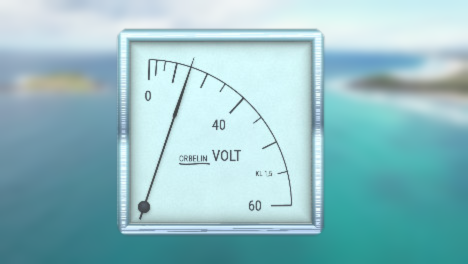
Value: 25,V
